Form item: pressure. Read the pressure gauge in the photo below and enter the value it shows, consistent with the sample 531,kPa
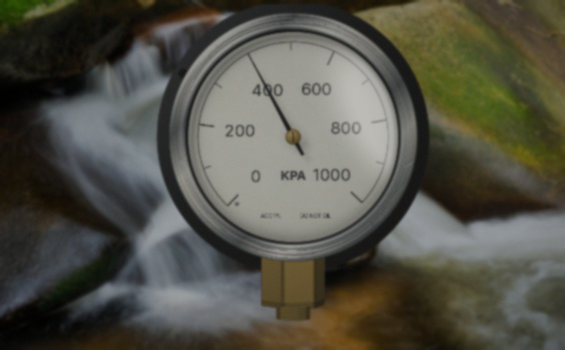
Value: 400,kPa
